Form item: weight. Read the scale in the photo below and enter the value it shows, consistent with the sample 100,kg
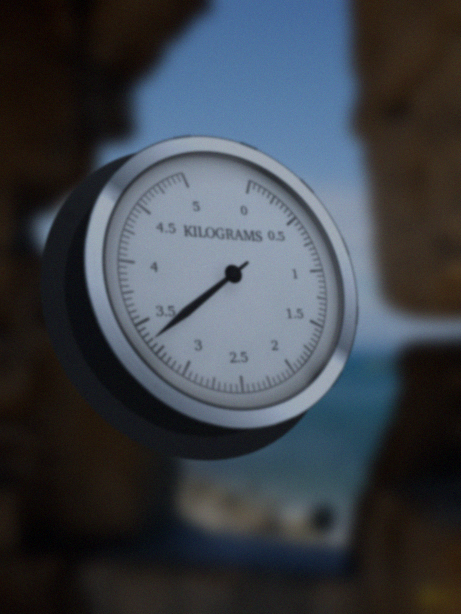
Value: 3.35,kg
